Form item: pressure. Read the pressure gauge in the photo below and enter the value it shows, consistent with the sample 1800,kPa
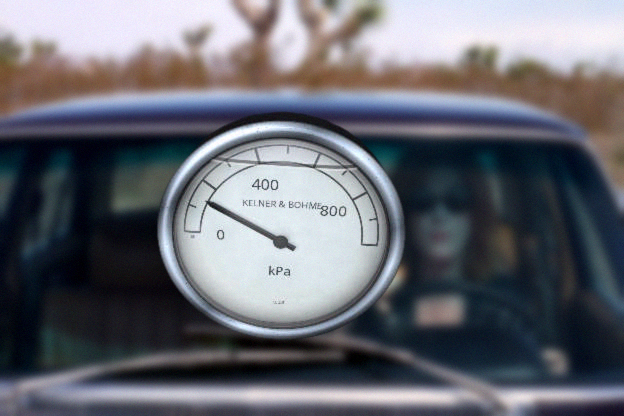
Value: 150,kPa
